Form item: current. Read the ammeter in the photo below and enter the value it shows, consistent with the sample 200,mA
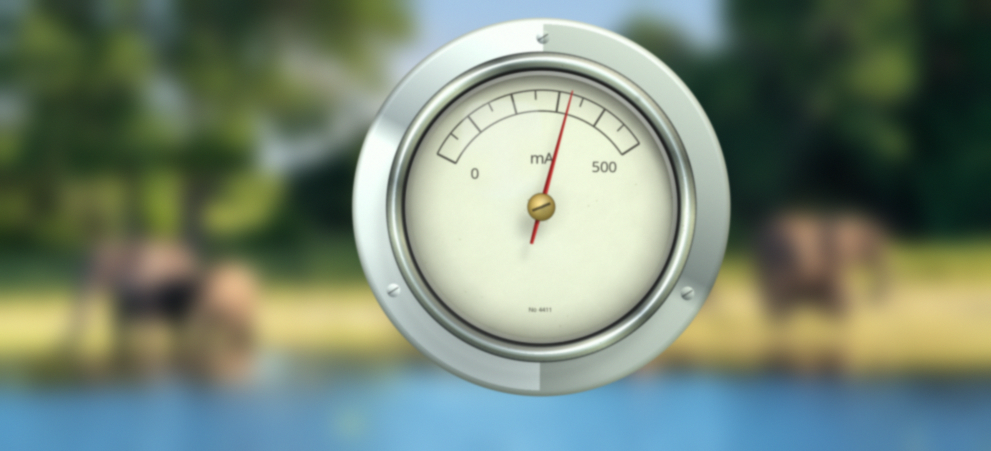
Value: 325,mA
